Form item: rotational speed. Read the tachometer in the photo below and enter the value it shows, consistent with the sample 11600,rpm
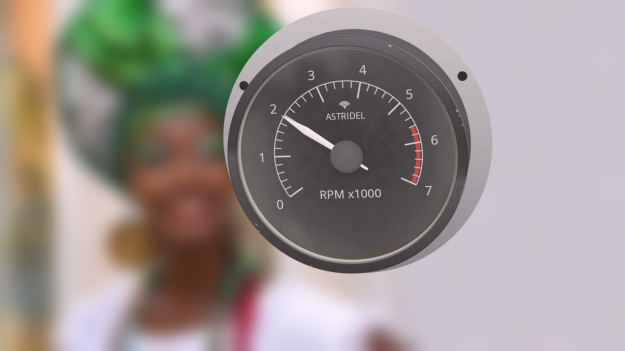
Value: 2000,rpm
